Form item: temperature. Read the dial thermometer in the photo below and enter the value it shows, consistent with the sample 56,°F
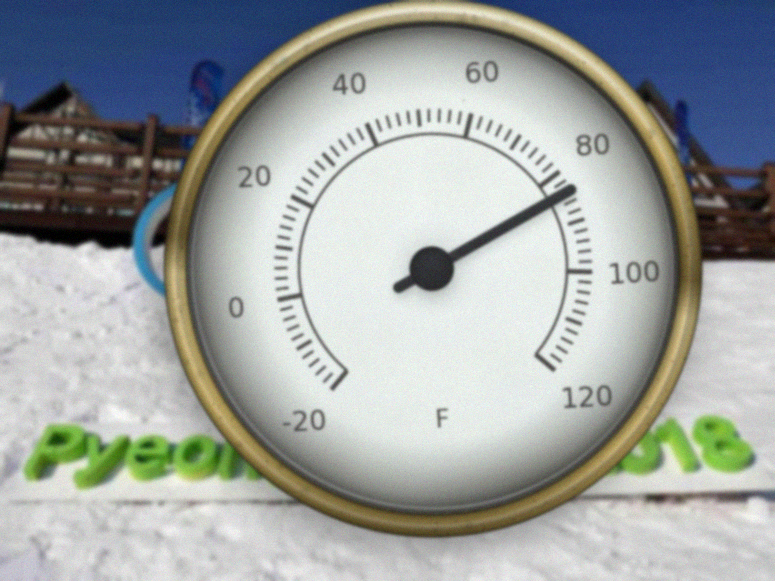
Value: 84,°F
